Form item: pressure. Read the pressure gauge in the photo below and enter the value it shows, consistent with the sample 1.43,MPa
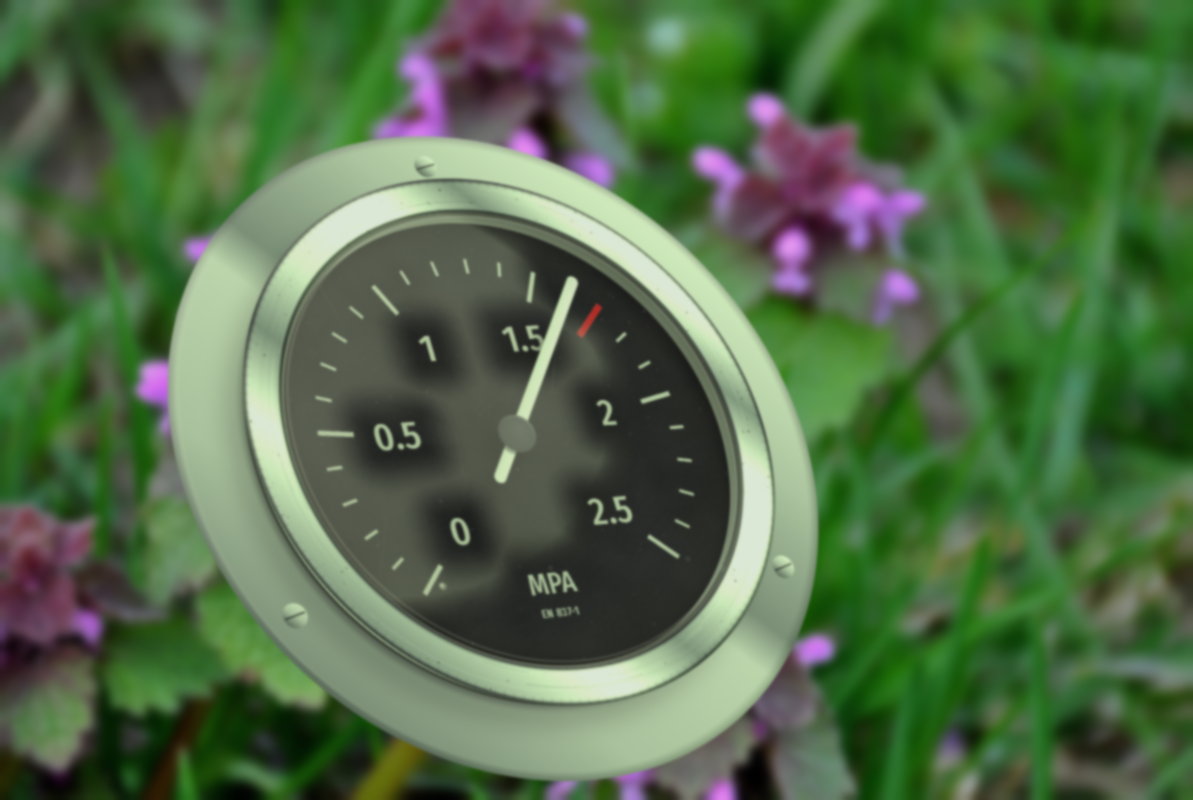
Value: 1.6,MPa
